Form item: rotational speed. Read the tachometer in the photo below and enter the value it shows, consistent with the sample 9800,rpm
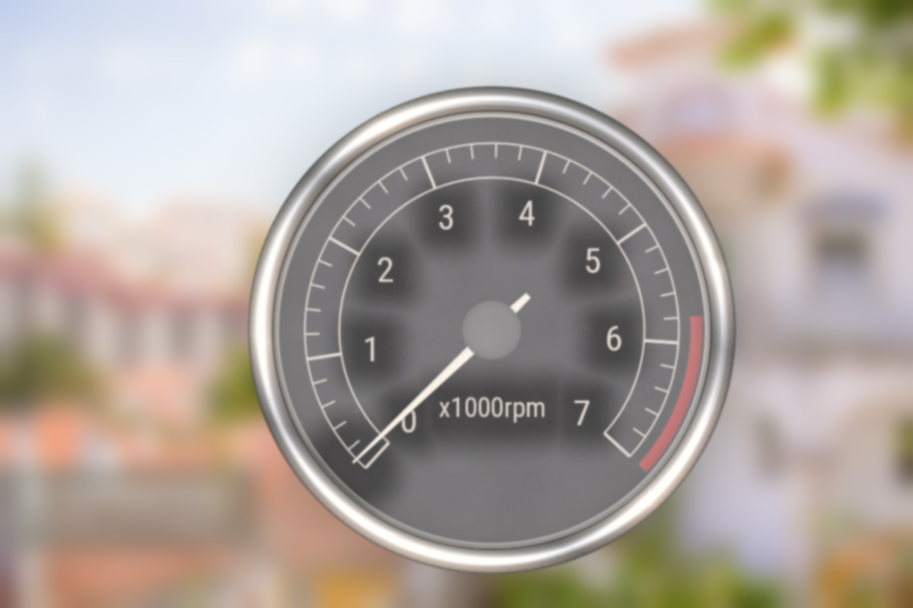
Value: 100,rpm
